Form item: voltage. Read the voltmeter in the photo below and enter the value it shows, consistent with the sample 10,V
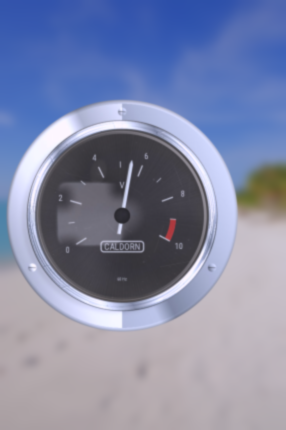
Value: 5.5,V
